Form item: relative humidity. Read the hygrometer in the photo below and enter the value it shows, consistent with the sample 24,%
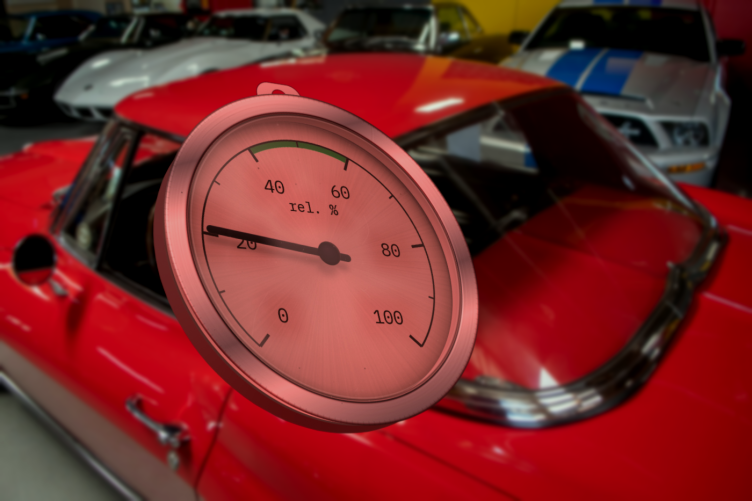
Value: 20,%
